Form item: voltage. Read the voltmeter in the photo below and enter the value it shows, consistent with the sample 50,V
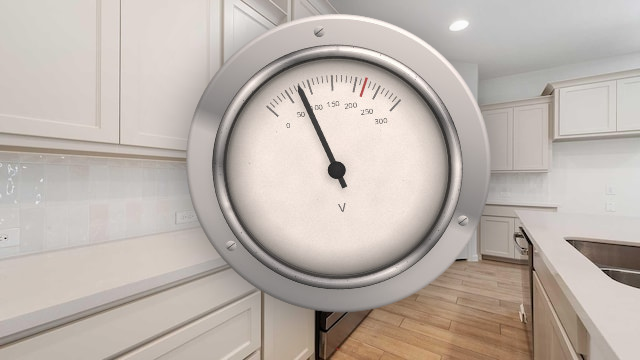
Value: 80,V
